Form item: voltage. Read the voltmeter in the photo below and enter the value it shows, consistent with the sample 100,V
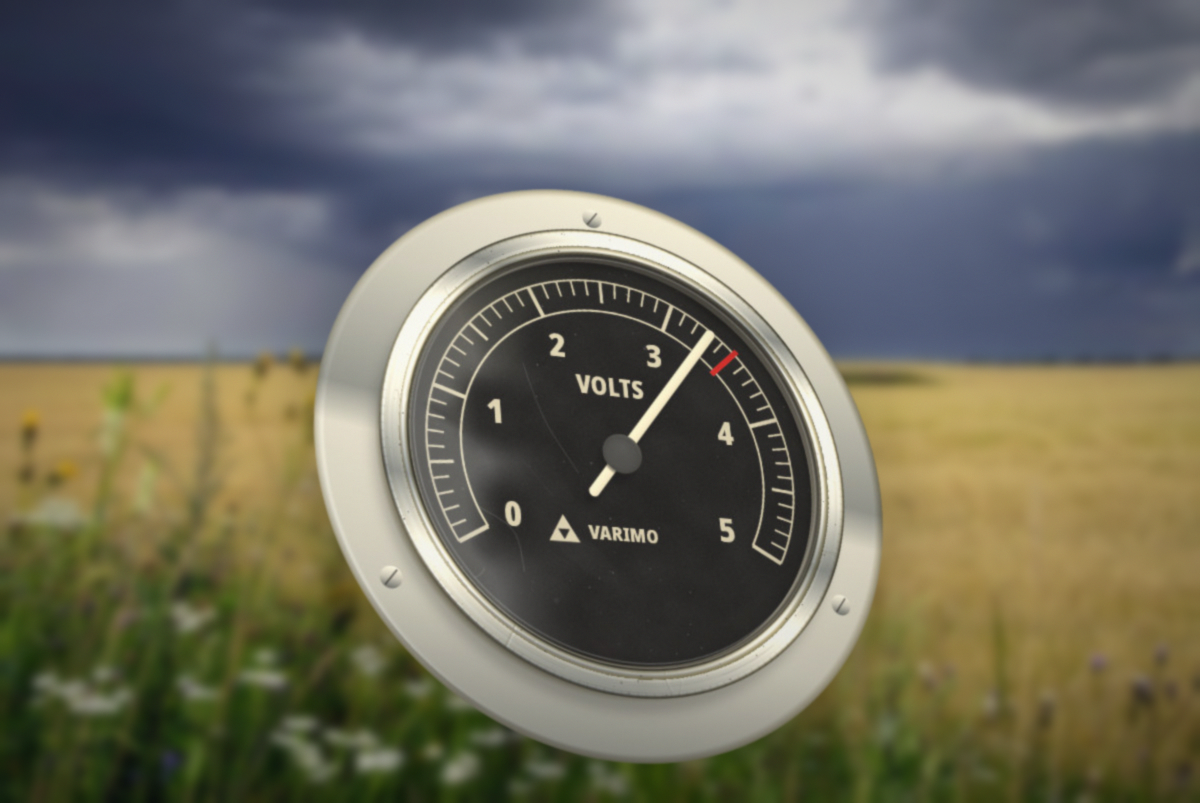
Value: 3.3,V
